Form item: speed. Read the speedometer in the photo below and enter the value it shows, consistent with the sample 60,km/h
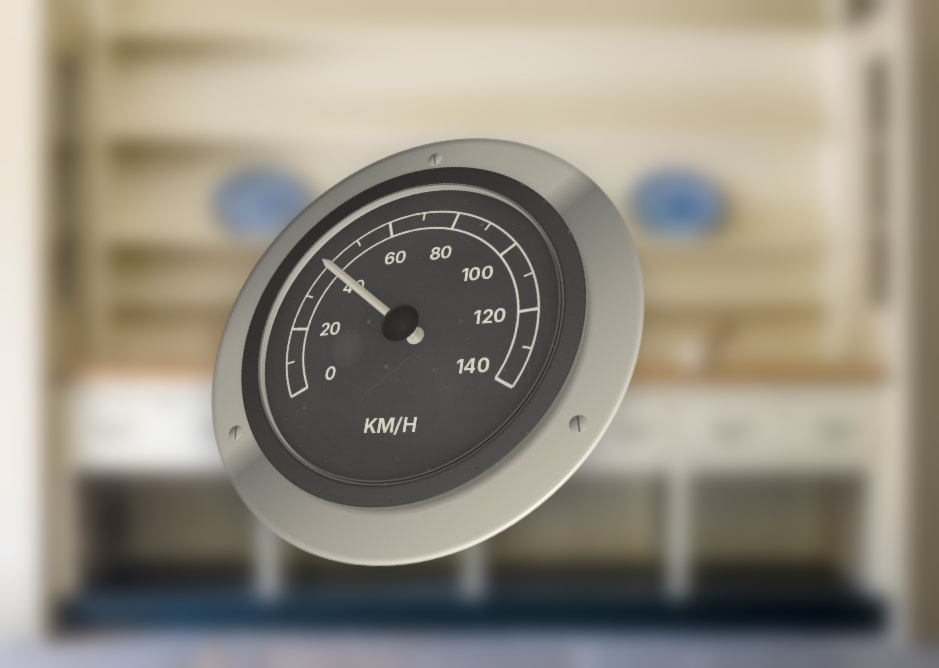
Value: 40,km/h
